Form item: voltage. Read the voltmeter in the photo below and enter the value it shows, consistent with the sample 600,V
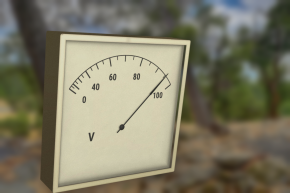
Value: 95,V
